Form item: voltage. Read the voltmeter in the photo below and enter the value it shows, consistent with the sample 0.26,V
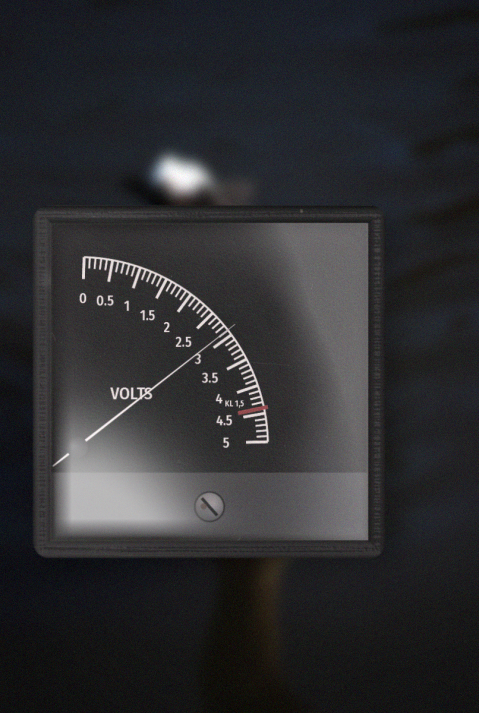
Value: 2.9,V
